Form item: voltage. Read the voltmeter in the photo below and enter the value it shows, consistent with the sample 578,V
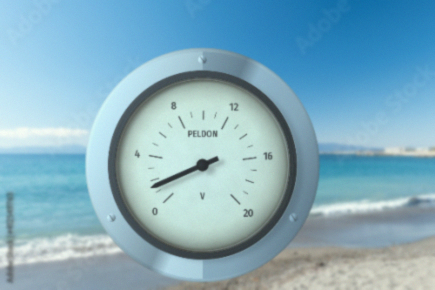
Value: 1.5,V
